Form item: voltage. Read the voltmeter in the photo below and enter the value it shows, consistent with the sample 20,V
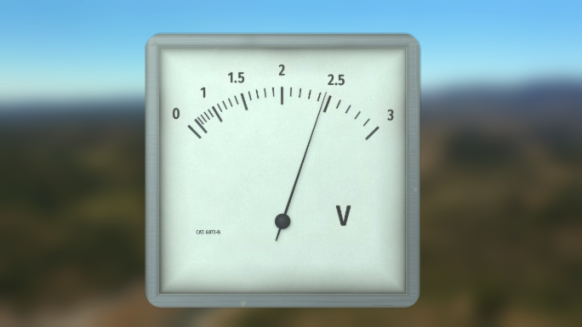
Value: 2.45,V
